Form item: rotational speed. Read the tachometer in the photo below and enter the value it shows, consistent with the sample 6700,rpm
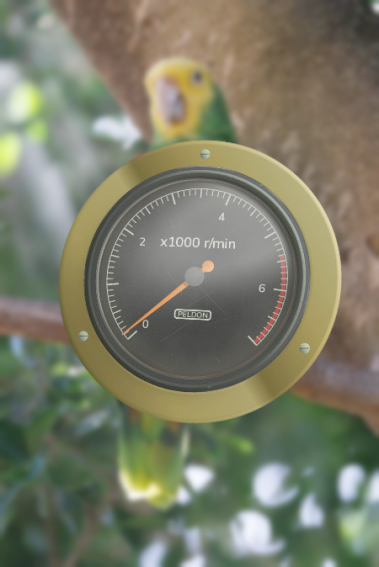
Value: 100,rpm
